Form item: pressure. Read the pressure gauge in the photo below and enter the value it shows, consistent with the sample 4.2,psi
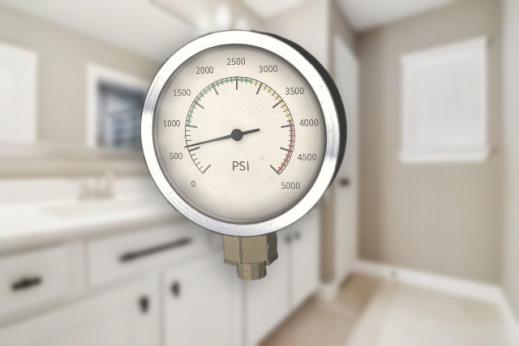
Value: 600,psi
